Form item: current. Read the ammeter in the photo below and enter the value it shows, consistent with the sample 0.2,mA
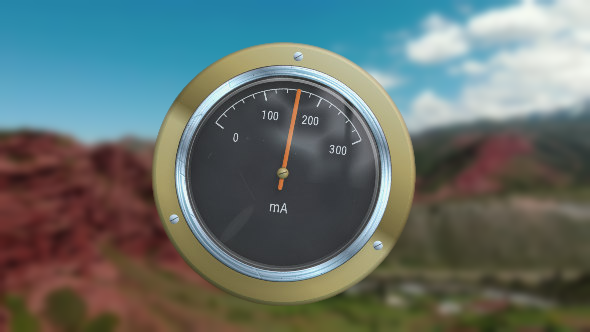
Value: 160,mA
